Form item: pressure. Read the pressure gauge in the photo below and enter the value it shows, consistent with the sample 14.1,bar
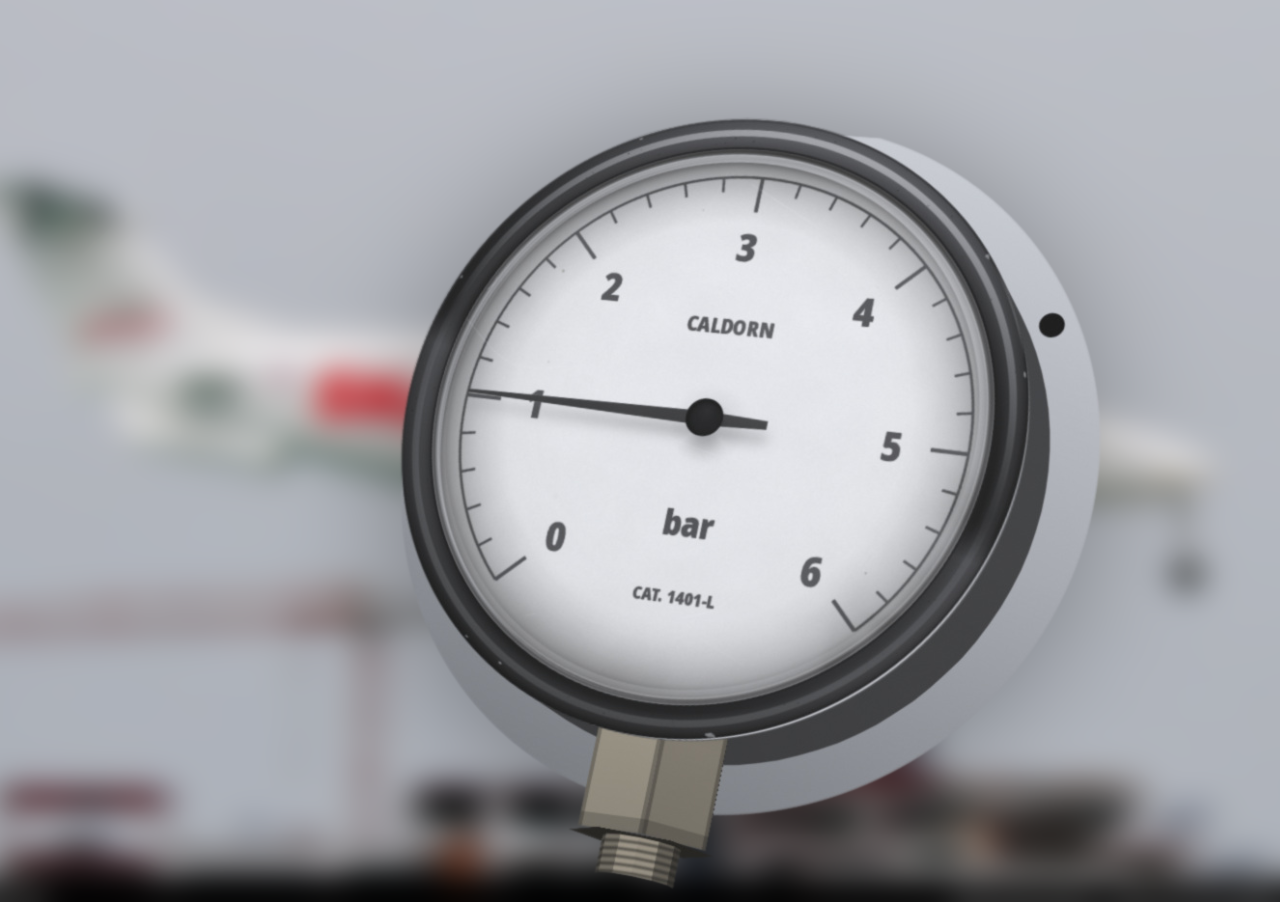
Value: 1,bar
